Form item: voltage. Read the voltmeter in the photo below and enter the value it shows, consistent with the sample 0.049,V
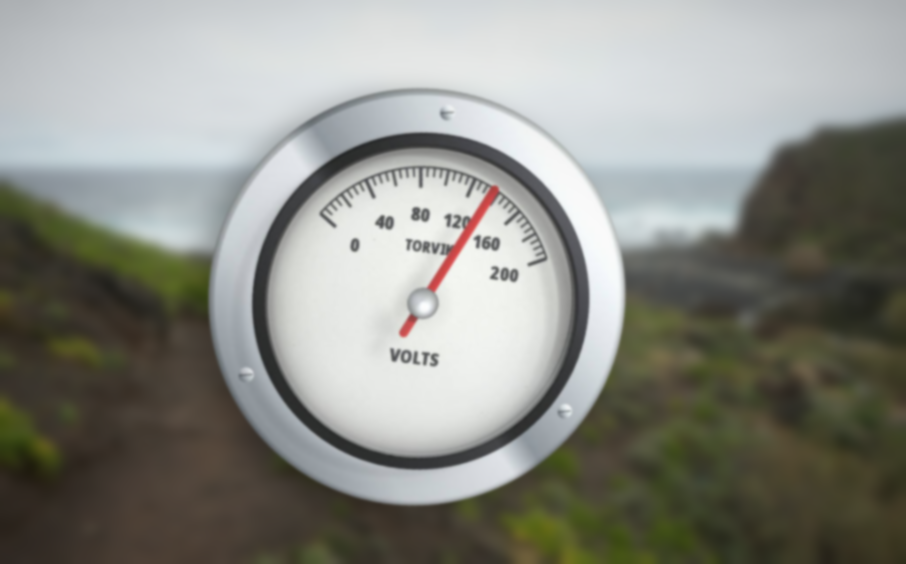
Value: 135,V
